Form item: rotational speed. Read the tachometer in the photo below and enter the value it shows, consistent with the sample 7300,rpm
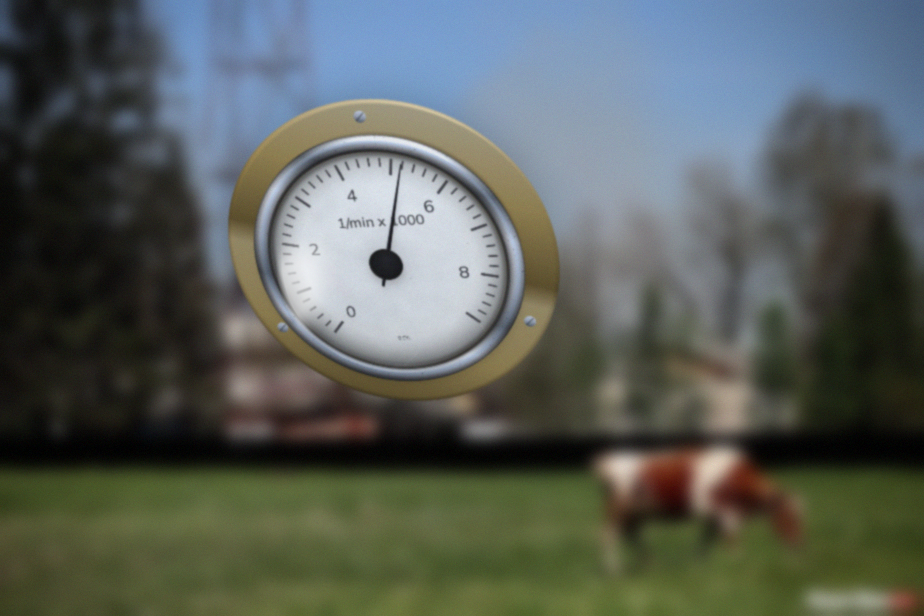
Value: 5200,rpm
